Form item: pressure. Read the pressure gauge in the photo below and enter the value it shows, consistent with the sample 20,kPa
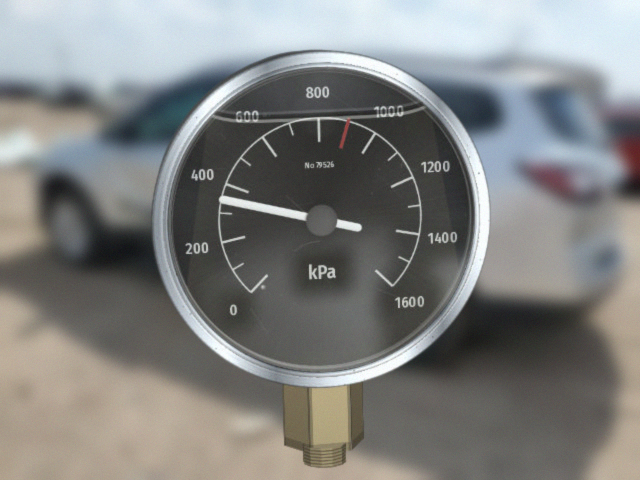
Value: 350,kPa
